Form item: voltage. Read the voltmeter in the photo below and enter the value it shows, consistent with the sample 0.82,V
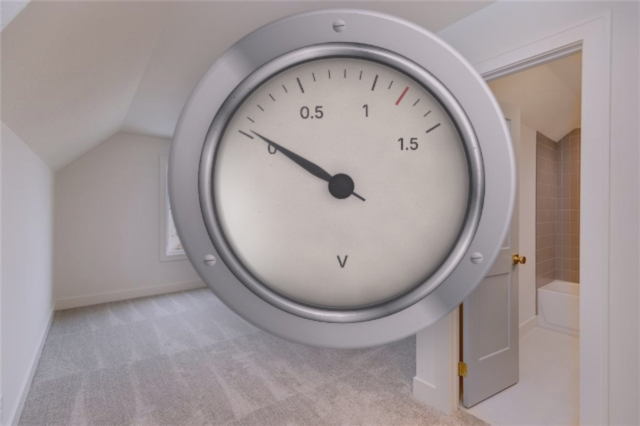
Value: 0.05,V
